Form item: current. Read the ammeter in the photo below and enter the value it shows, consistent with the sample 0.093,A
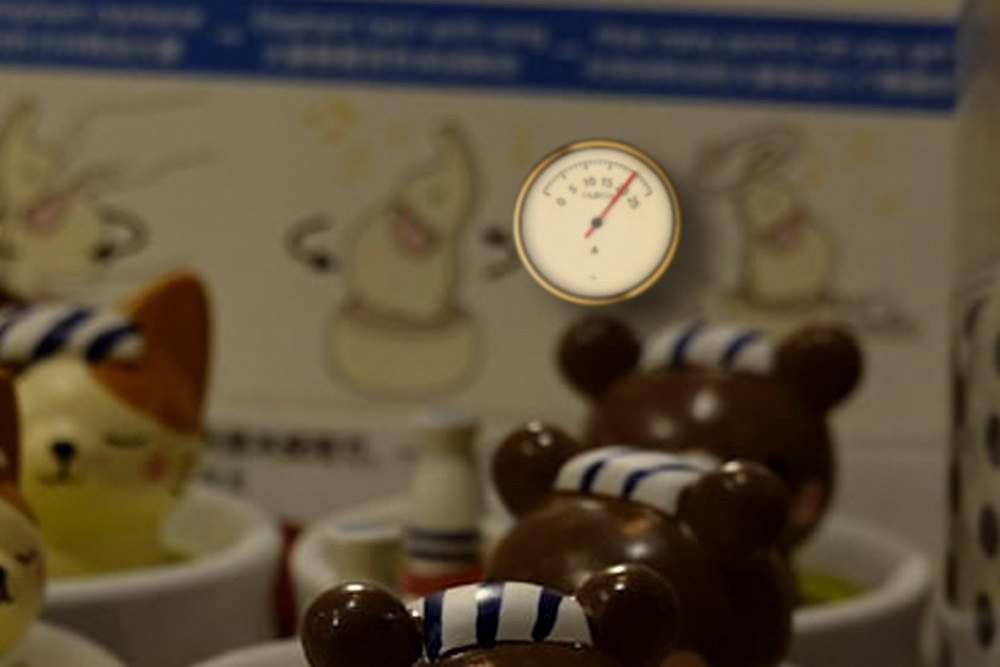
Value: 20,A
